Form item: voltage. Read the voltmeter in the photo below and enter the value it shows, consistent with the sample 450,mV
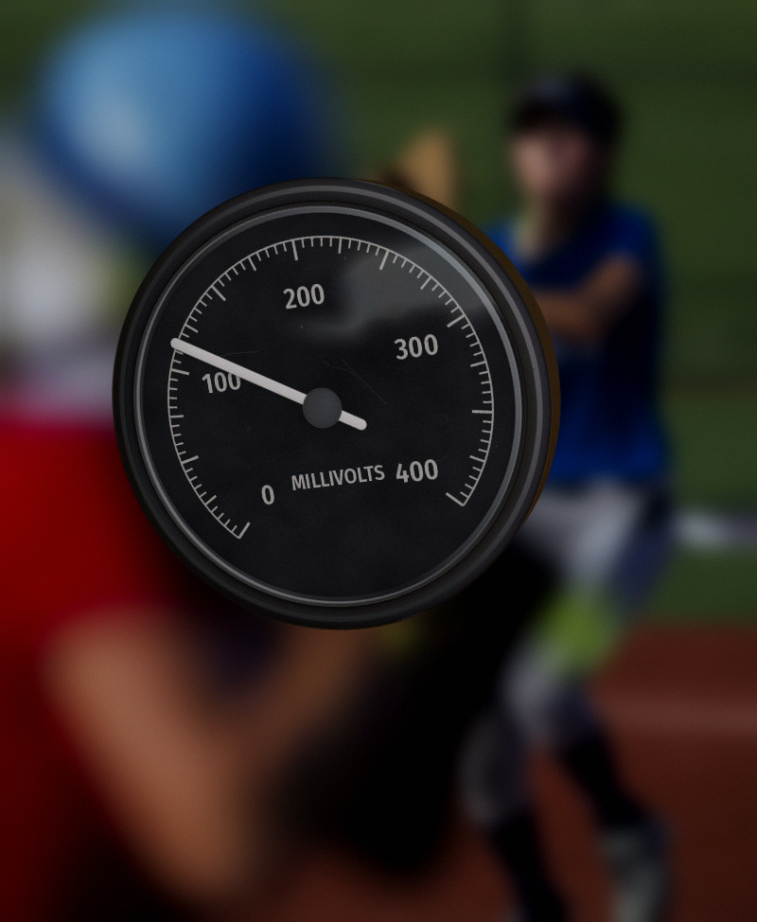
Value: 115,mV
